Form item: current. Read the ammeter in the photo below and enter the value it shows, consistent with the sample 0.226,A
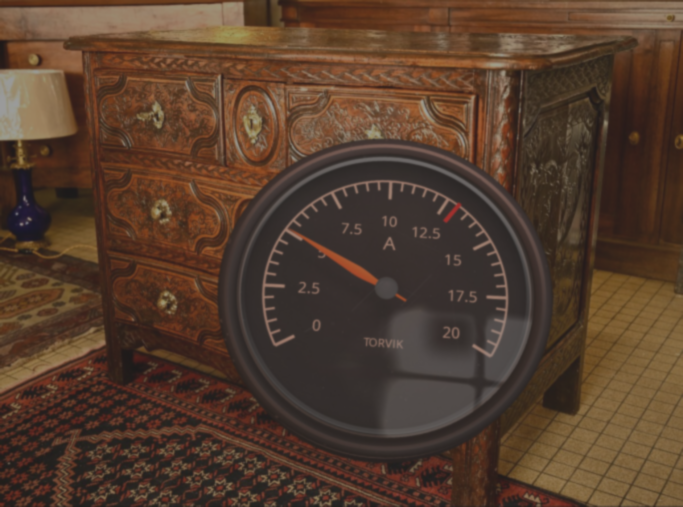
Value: 5,A
